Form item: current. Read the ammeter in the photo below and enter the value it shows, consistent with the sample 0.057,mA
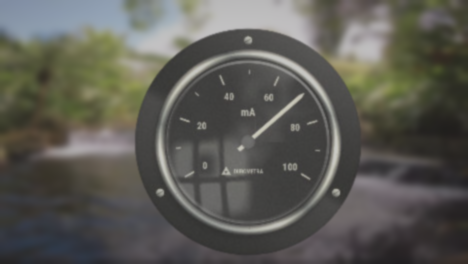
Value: 70,mA
